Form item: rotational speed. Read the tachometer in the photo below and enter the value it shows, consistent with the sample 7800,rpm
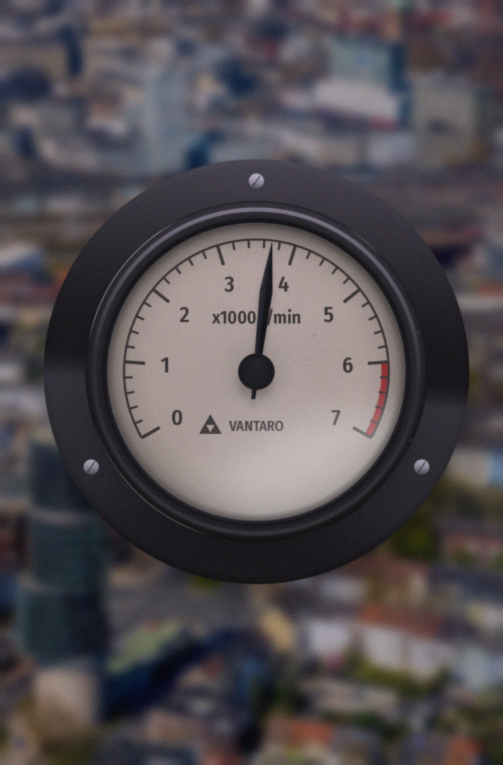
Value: 3700,rpm
